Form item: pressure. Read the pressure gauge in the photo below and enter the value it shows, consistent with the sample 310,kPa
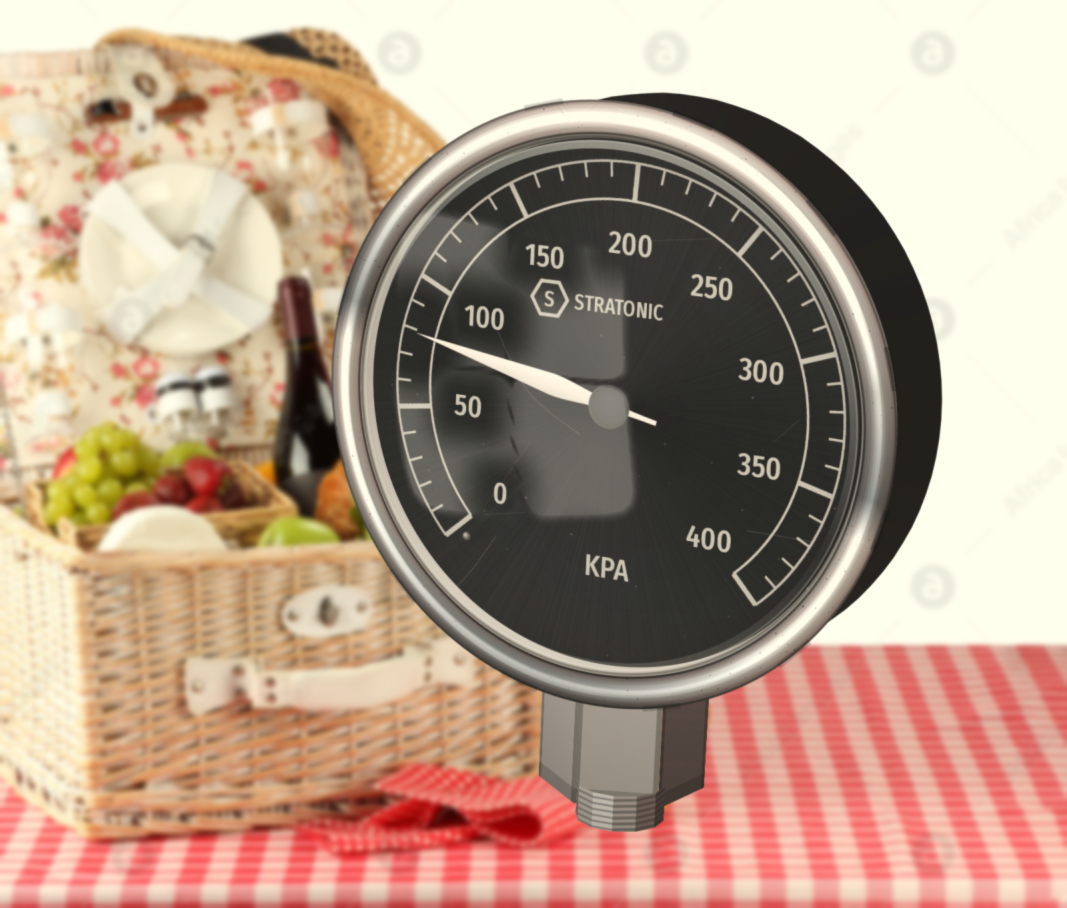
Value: 80,kPa
